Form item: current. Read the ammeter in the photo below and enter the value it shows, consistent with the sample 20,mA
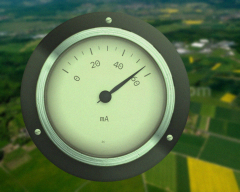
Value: 55,mA
